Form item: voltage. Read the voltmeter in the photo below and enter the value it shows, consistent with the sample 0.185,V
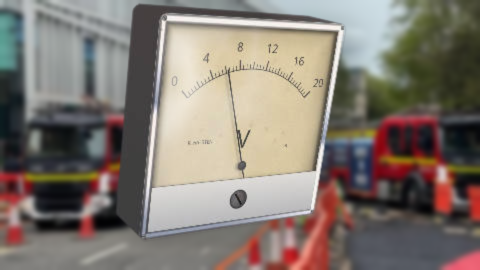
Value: 6,V
